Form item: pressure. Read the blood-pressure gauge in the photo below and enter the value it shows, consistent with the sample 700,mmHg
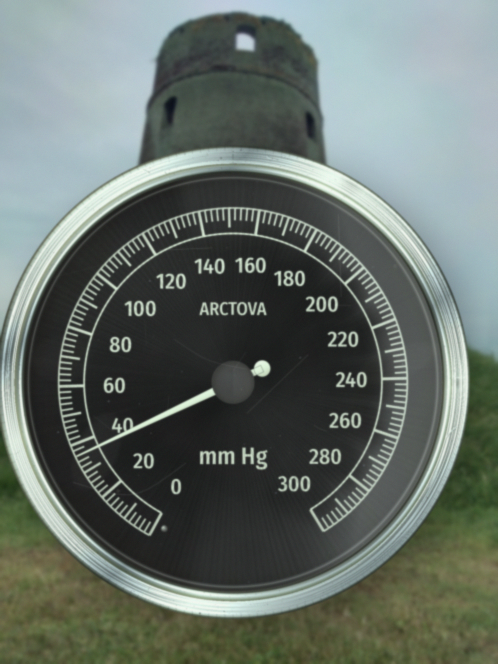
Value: 36,mmHg
